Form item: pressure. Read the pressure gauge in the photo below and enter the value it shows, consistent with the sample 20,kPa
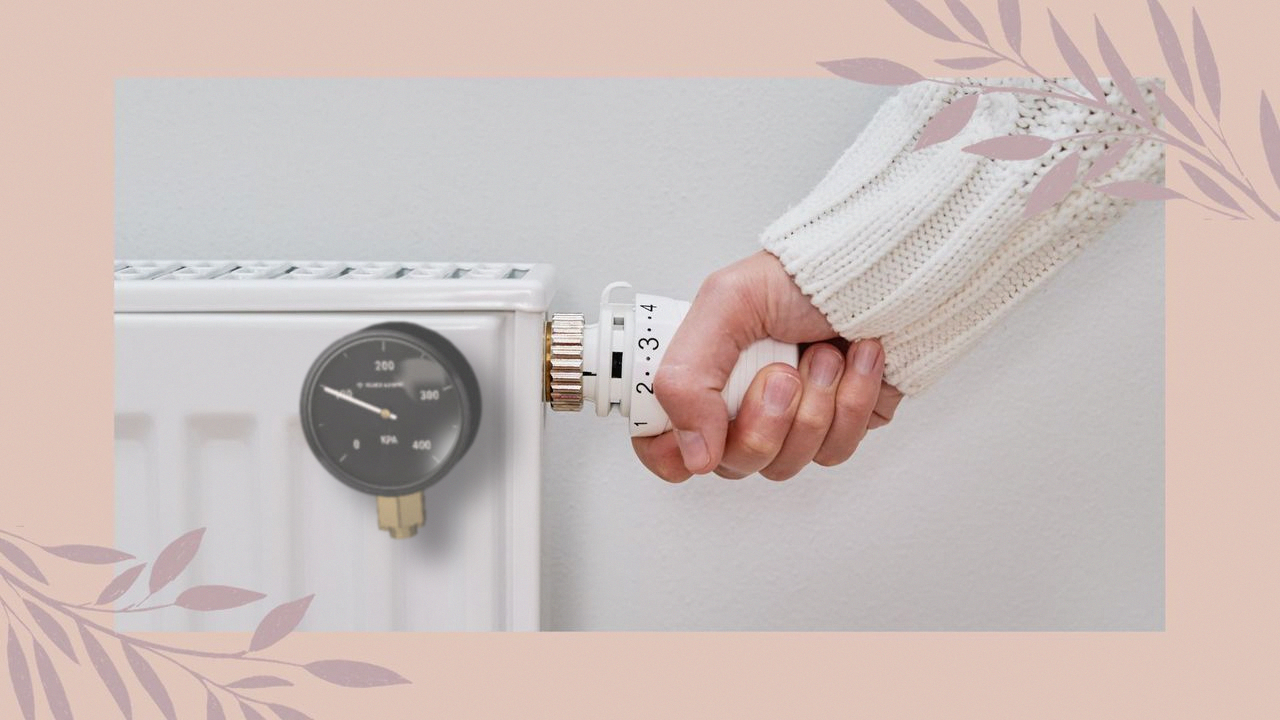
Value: 100,kPa
